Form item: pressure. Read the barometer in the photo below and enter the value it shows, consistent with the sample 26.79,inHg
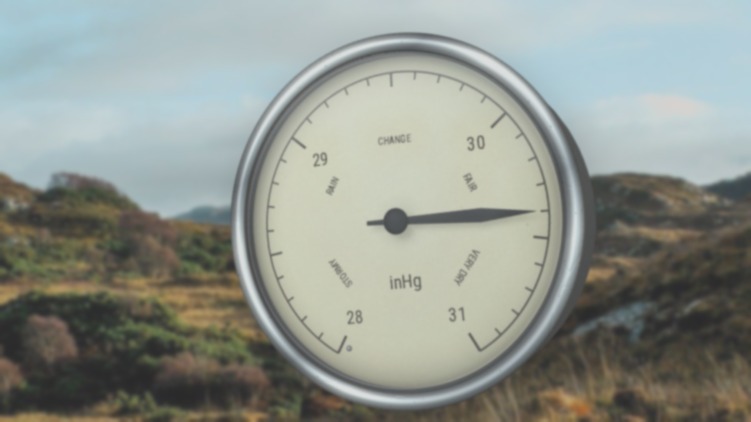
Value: 30.4,inHg
